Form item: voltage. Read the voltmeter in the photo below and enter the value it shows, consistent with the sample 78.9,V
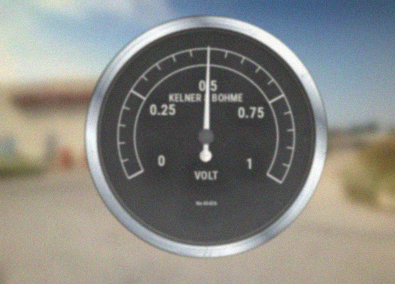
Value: 0.5,V
